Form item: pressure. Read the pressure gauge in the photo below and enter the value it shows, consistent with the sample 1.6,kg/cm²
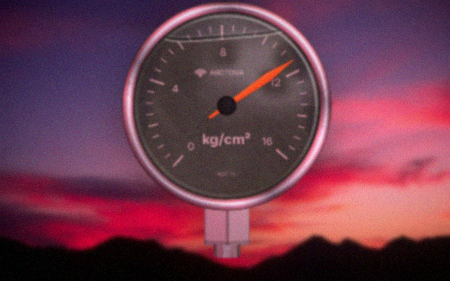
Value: 11.5,kg/cm²
